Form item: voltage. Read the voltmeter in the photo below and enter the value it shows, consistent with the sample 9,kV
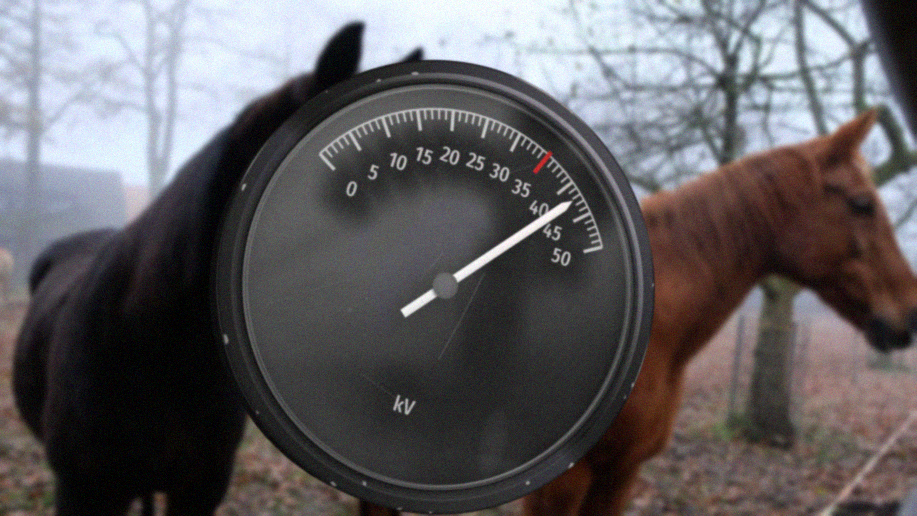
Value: 42,kV
